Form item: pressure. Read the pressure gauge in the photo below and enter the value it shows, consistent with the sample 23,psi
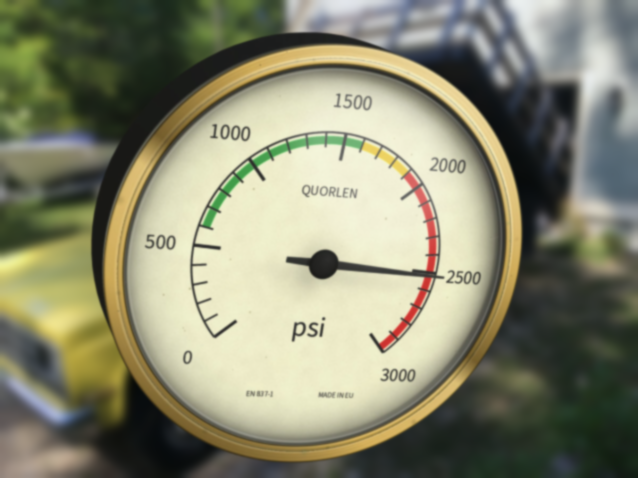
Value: 2500,psi
